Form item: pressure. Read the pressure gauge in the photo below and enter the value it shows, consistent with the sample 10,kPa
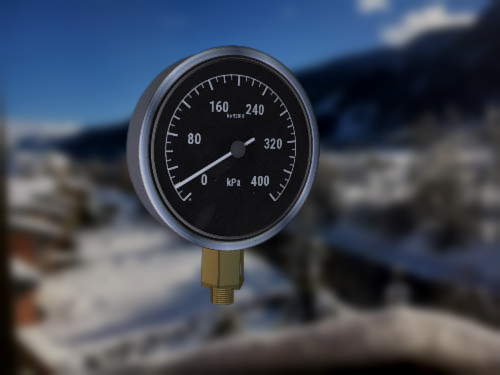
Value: 20,kPa
